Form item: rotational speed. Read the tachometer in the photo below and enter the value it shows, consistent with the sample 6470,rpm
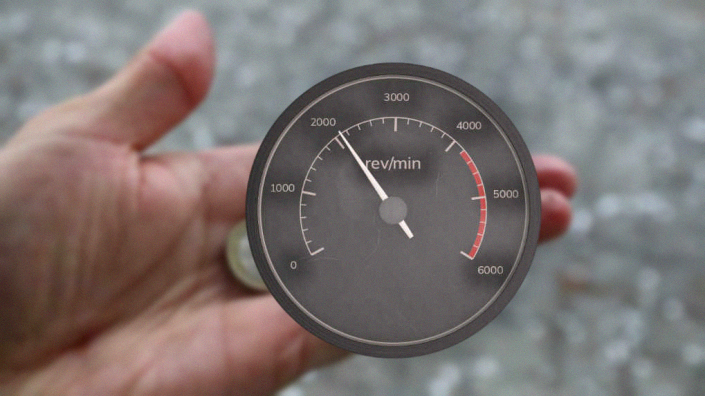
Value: 2100,rpm
